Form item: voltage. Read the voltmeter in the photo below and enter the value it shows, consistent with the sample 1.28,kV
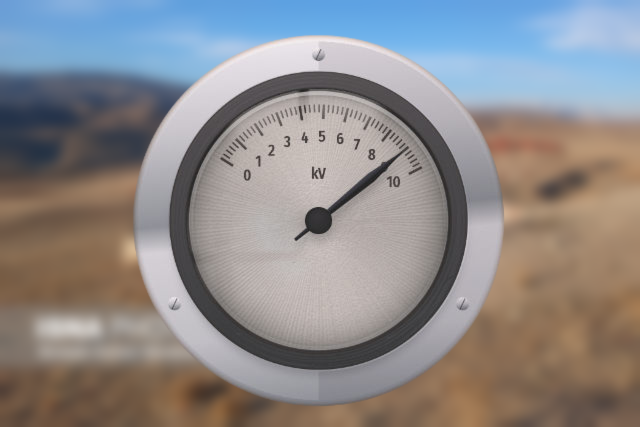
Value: 9,kV
